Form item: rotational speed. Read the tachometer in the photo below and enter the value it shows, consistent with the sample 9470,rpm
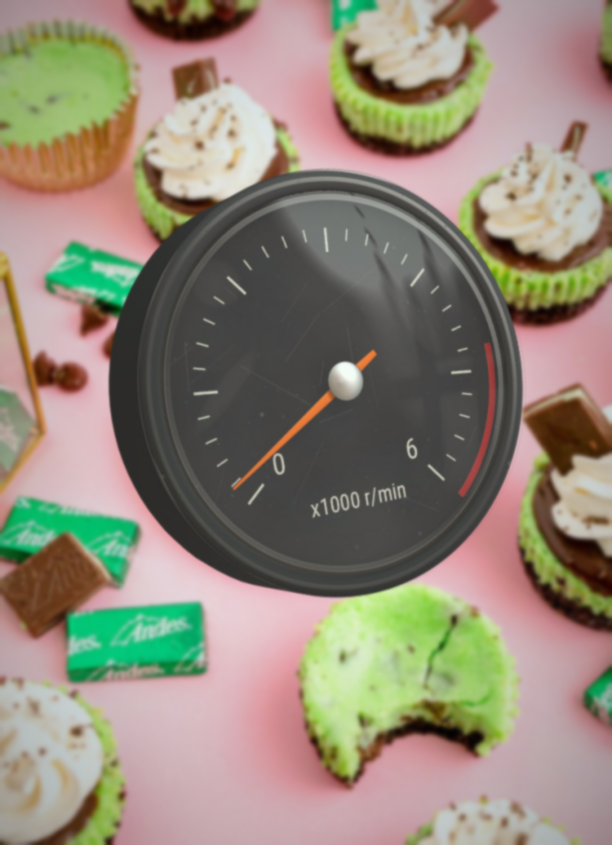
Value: 200,rpm
